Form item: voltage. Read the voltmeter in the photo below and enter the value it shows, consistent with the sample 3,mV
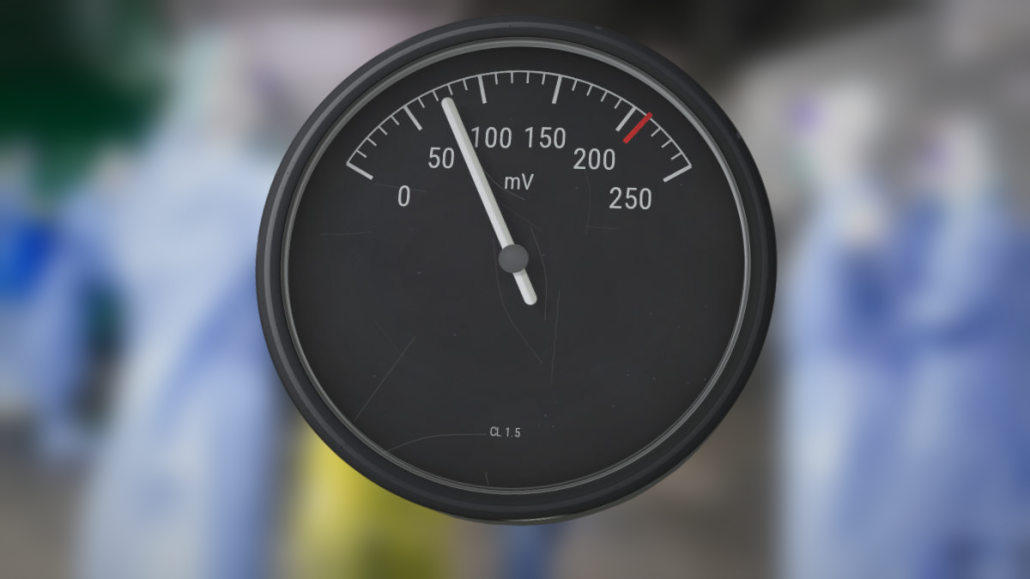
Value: 75,mV
